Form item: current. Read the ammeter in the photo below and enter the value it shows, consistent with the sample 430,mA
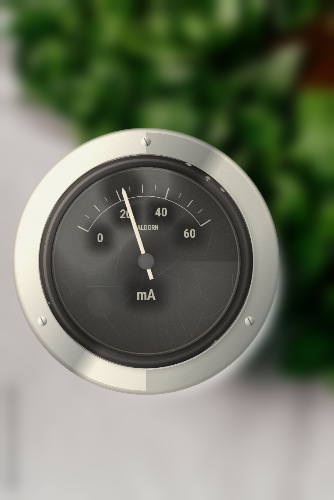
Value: 22.5,mA
